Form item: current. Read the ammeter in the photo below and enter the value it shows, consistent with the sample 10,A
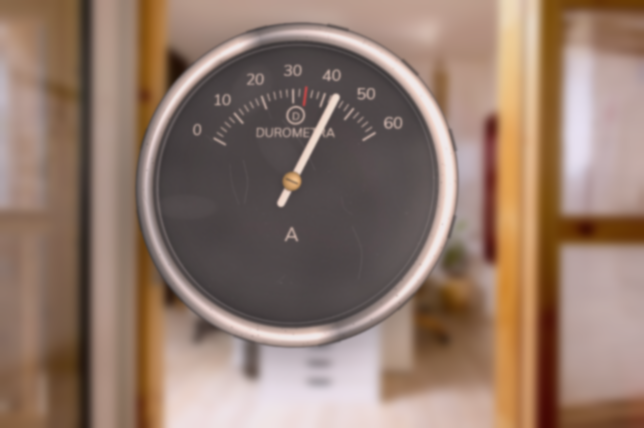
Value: 44,A
